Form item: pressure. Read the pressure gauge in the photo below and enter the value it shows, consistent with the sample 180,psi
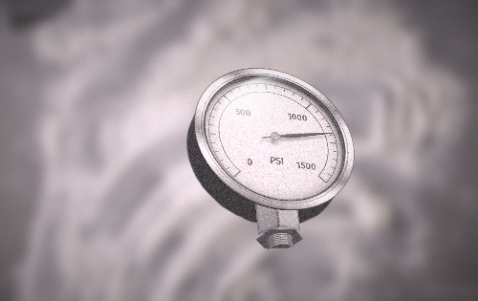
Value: 1200,psi
